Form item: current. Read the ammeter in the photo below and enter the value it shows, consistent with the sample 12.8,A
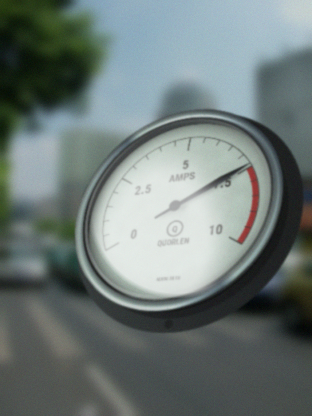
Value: 7.5,A
